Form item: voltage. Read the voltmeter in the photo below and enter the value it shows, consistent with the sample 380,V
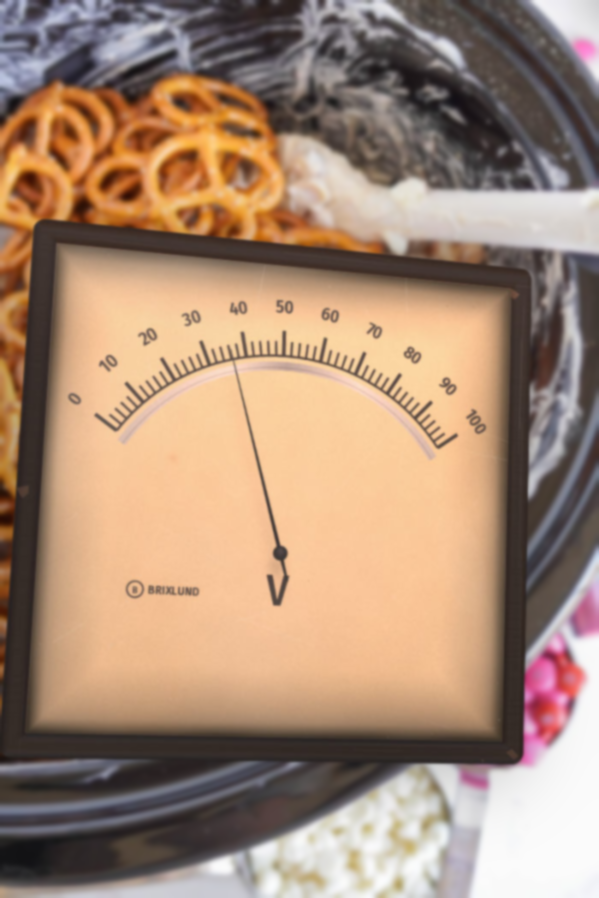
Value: 36,V
